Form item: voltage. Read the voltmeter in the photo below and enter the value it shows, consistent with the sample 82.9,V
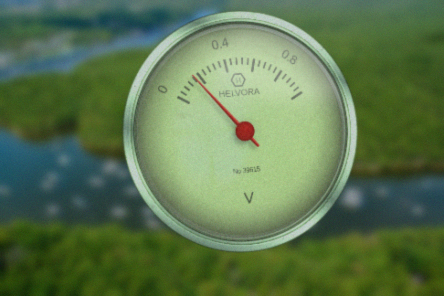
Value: 0.16,V
